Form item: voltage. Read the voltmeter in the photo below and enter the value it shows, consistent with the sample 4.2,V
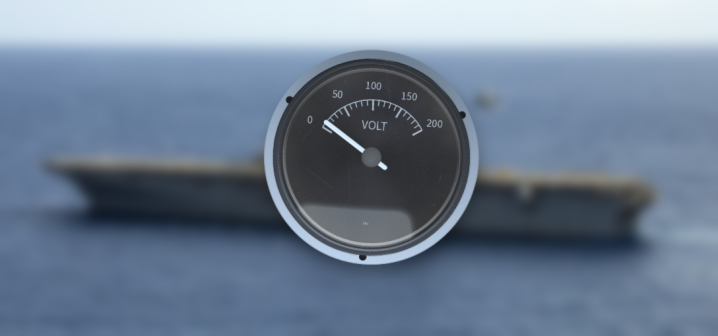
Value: 10,V
